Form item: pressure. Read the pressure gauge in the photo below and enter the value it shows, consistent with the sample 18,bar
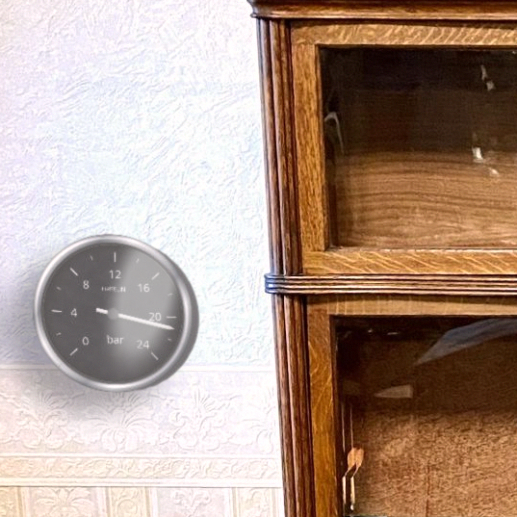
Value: 21,bar
